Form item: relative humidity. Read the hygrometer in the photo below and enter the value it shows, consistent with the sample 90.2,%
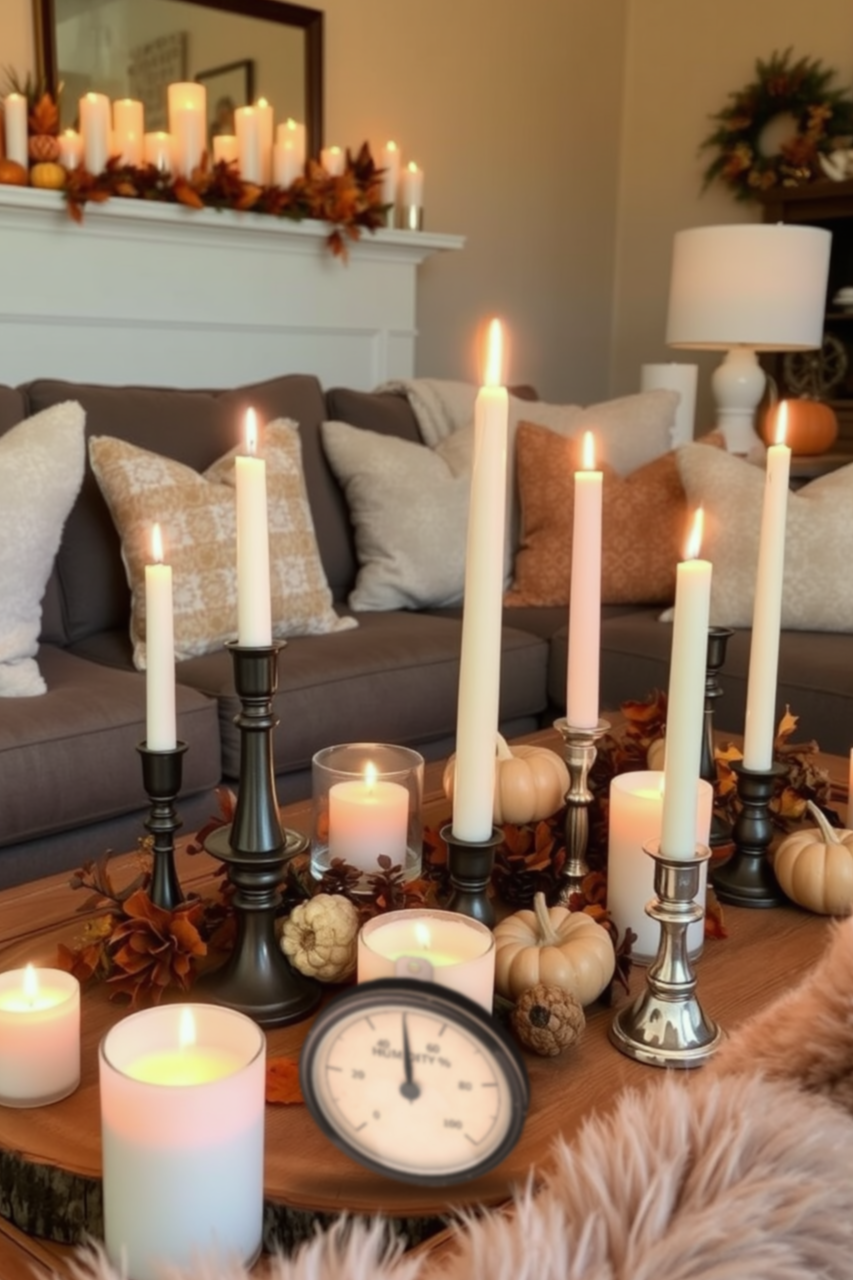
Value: 50,%
